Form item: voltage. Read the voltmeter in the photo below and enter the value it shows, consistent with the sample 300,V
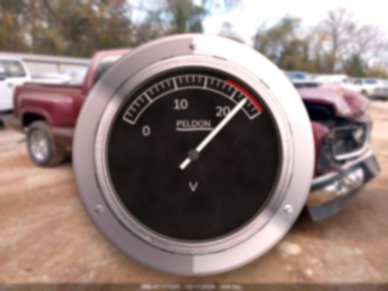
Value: 22,V
